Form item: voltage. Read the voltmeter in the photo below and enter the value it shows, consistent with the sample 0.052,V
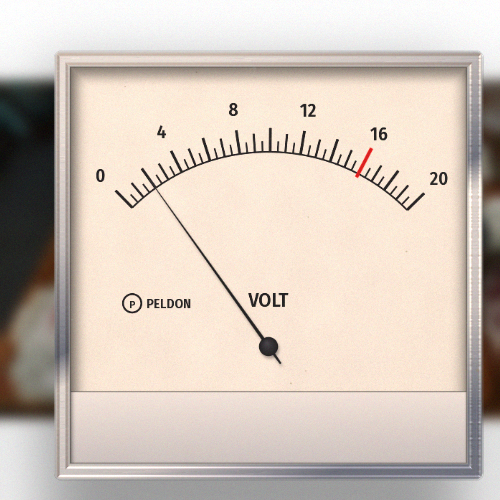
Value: 2,V
